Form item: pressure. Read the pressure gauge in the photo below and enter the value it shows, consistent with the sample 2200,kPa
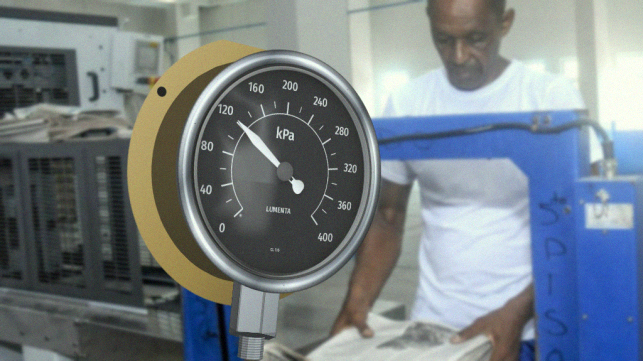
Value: 120,kPa
